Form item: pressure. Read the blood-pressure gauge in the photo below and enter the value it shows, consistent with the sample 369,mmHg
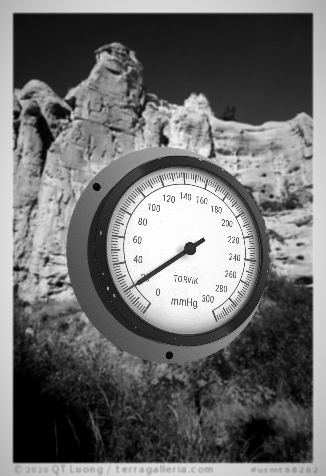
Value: 20,mmHg
